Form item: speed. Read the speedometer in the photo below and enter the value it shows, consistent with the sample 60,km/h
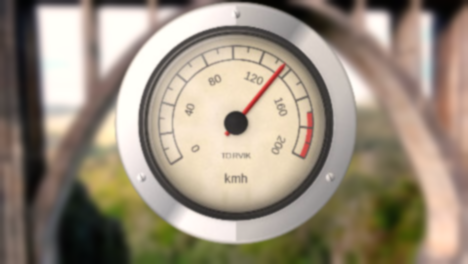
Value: 135,km/h
